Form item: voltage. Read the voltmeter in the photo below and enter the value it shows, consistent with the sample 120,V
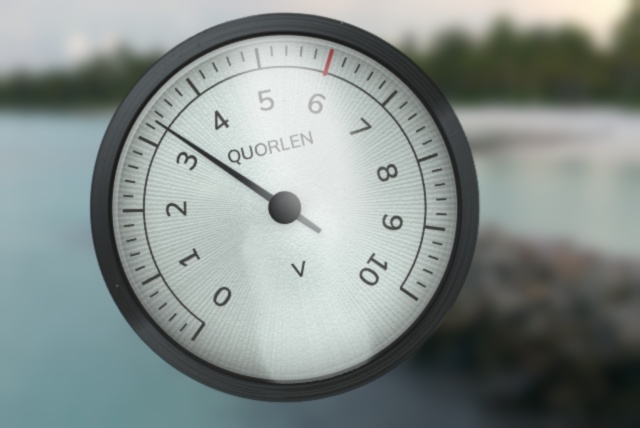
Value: 3.3,V
